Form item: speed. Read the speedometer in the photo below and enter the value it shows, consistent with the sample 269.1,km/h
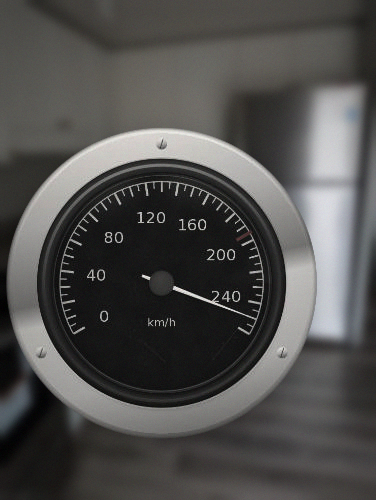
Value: 250,km/h
